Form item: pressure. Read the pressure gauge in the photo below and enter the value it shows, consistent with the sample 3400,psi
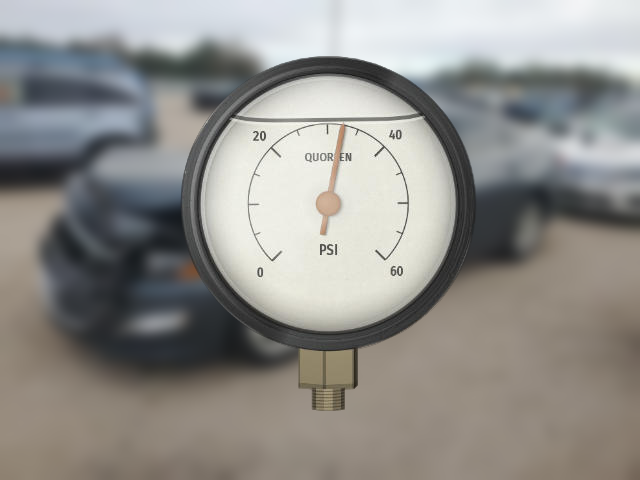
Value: 32.5,psi
